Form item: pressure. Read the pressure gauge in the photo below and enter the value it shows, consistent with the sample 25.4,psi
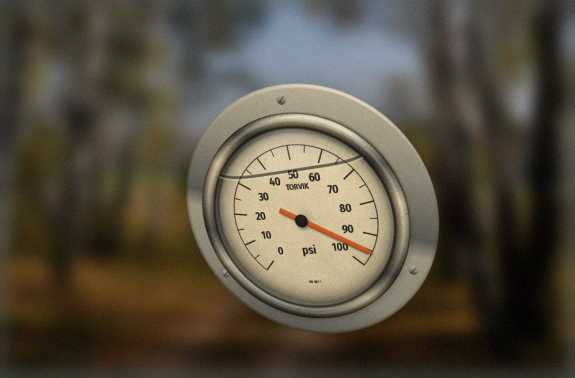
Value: 95,psi
